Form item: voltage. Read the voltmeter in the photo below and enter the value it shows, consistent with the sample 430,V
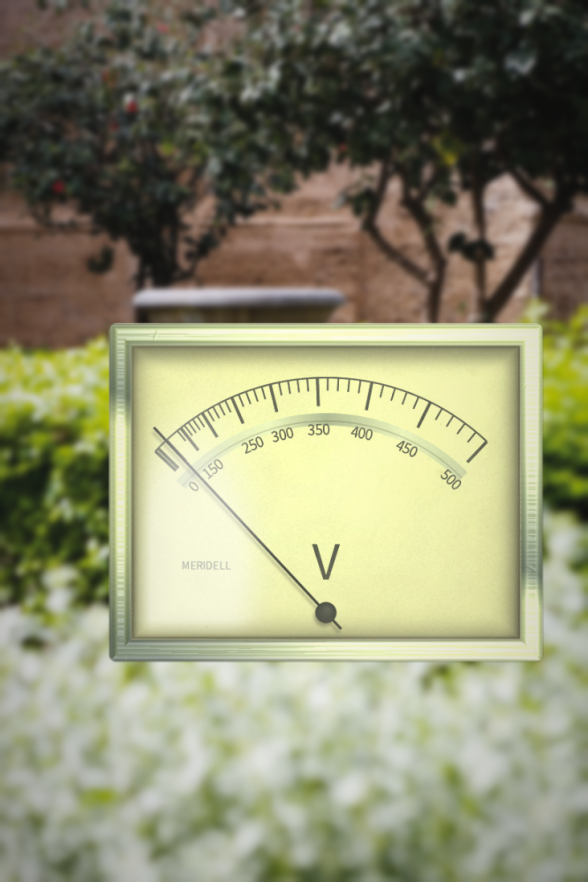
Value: 100,V
